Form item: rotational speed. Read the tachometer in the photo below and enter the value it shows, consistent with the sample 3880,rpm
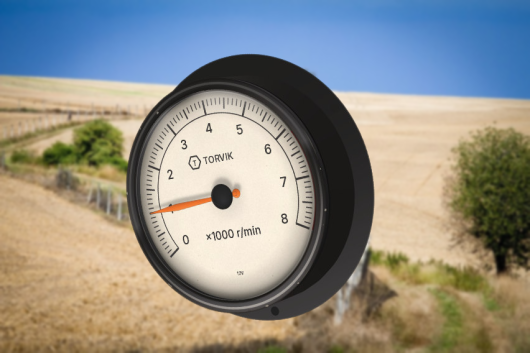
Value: 1000,rpm
